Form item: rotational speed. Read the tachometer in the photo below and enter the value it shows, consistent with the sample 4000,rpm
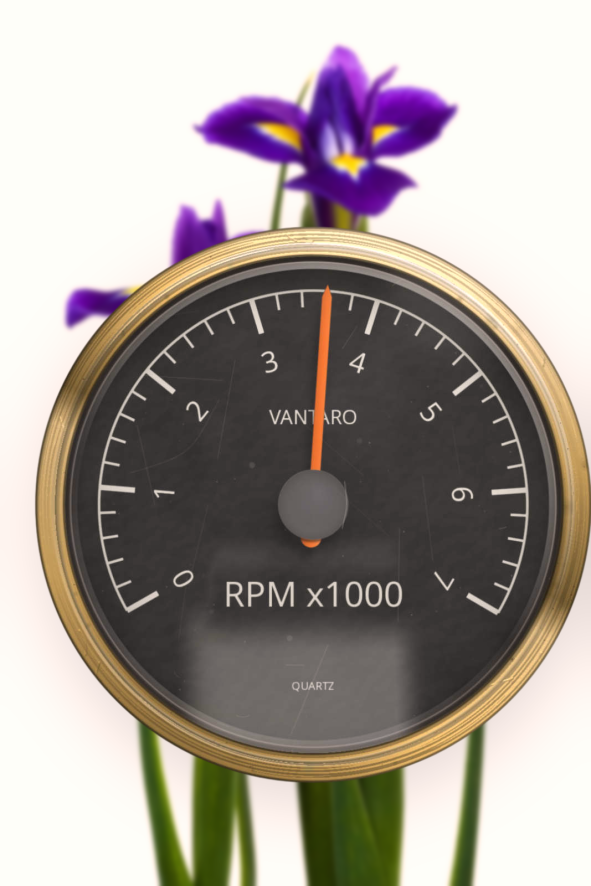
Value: 3600,rpm
